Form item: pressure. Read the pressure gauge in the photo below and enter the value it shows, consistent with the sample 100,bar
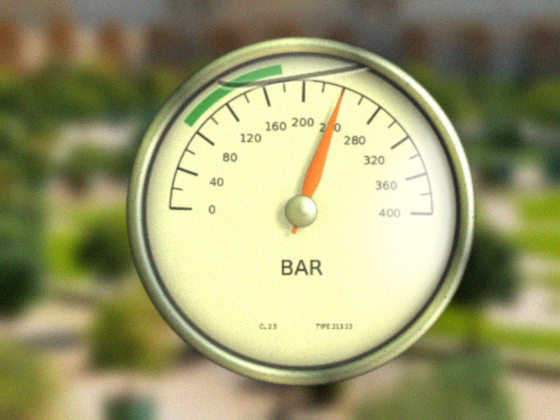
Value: 240,bar
